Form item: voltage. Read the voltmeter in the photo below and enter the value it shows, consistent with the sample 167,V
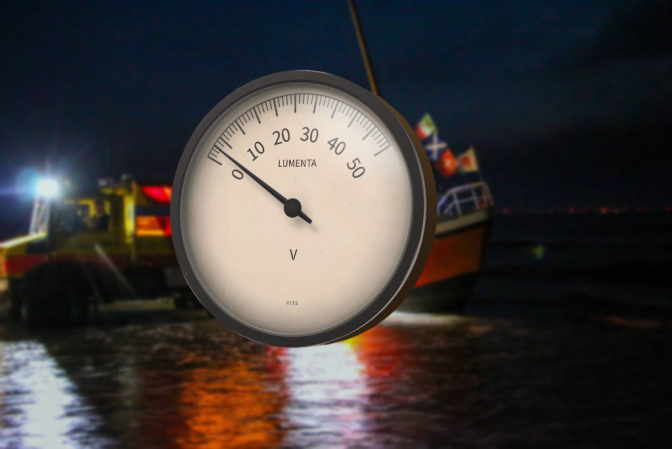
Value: 3,V
